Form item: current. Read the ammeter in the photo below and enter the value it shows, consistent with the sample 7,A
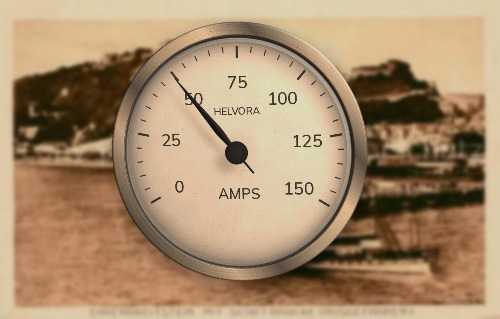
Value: 50,A
